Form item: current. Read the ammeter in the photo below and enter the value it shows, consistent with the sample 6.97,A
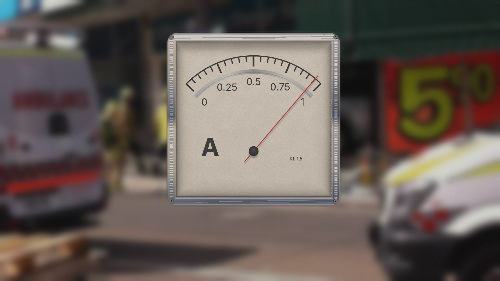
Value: 0.95,A
